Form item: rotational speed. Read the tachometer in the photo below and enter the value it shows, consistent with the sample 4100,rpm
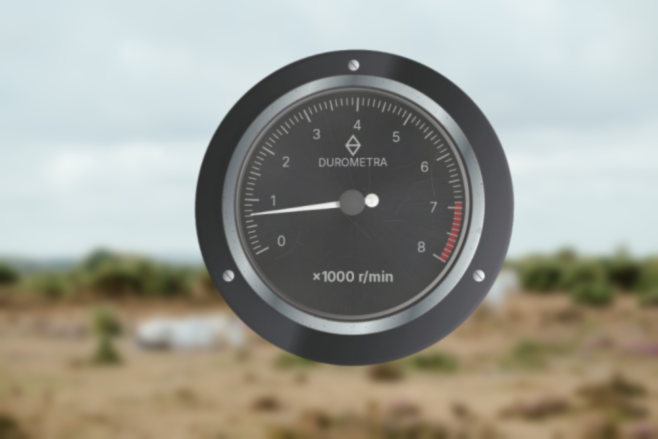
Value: 700,rpm
